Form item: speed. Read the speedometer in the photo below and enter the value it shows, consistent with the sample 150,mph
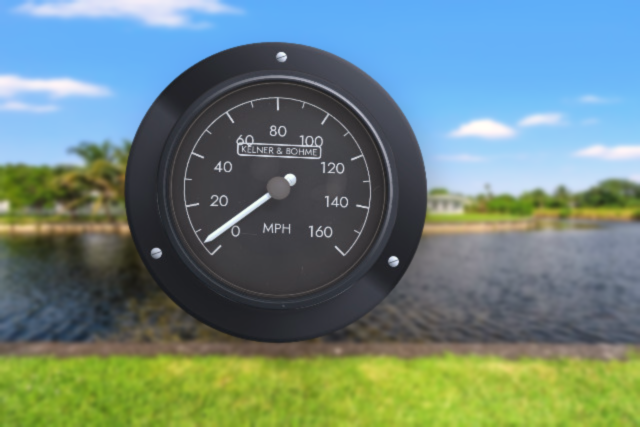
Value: 5,mph
